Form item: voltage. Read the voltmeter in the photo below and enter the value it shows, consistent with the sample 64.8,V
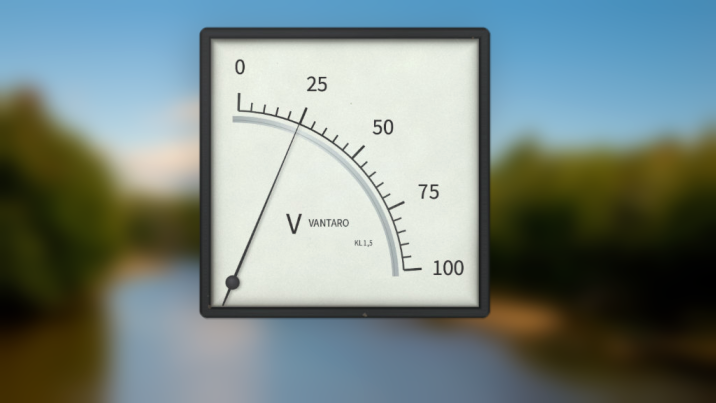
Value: 25,V
